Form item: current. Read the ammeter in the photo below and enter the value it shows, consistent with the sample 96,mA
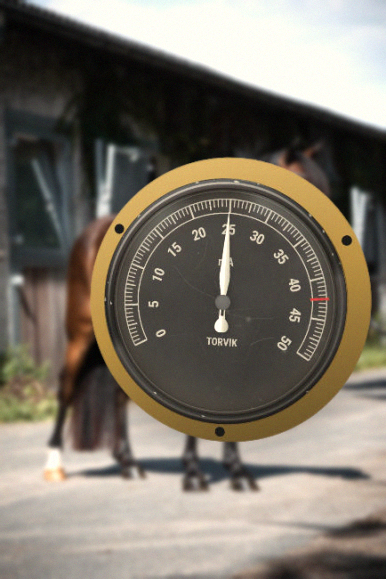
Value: 25,mA
